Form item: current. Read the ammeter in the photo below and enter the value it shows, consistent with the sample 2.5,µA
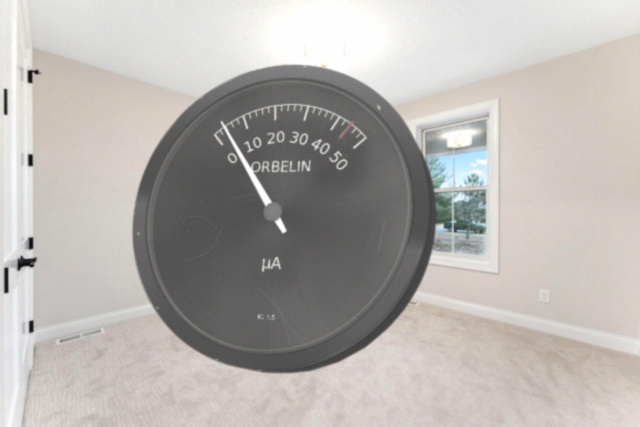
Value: 4,µA
